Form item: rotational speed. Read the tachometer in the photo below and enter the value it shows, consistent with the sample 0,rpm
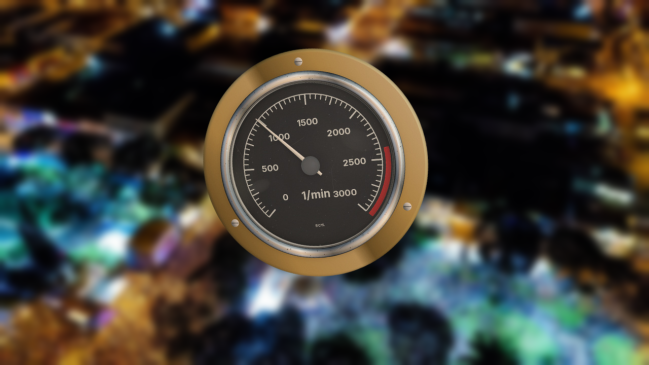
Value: 1000,rpm
